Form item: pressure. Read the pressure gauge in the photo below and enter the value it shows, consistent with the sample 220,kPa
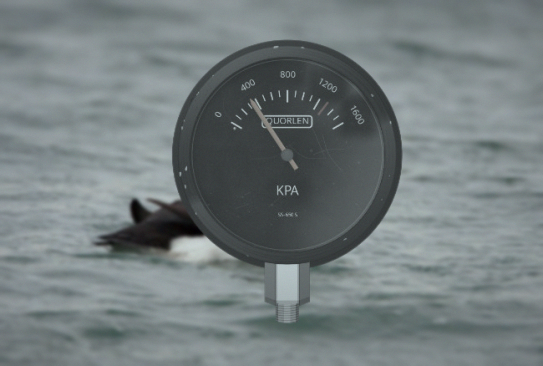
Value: 350,kPa
